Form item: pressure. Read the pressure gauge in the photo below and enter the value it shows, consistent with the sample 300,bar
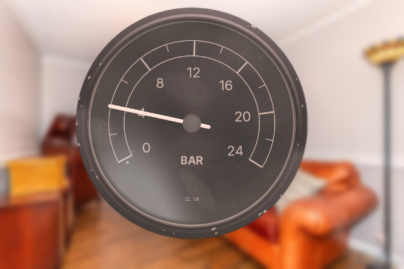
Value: 4,bar
